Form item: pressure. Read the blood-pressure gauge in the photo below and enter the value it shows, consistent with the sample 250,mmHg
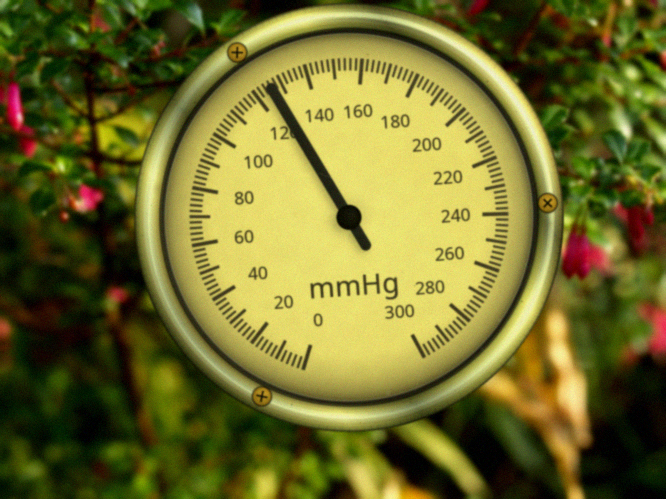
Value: 126,mmHg
